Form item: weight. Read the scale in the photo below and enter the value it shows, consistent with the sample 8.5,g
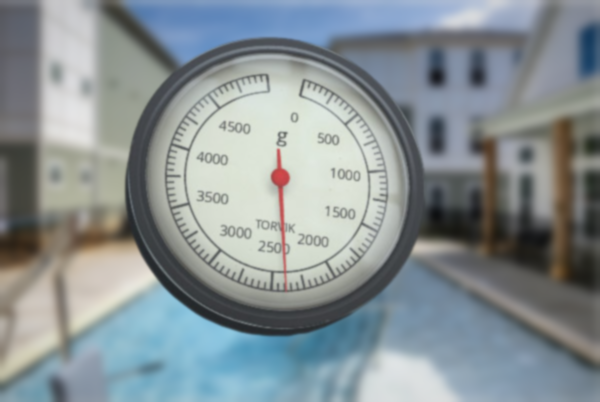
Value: 2400,g
